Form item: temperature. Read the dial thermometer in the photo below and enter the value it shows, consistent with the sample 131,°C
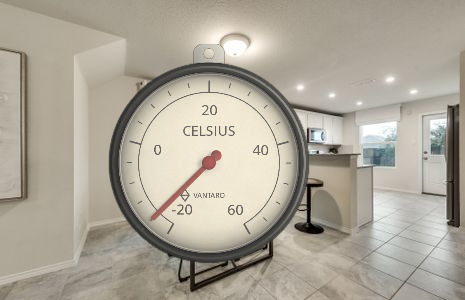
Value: -16,°C
